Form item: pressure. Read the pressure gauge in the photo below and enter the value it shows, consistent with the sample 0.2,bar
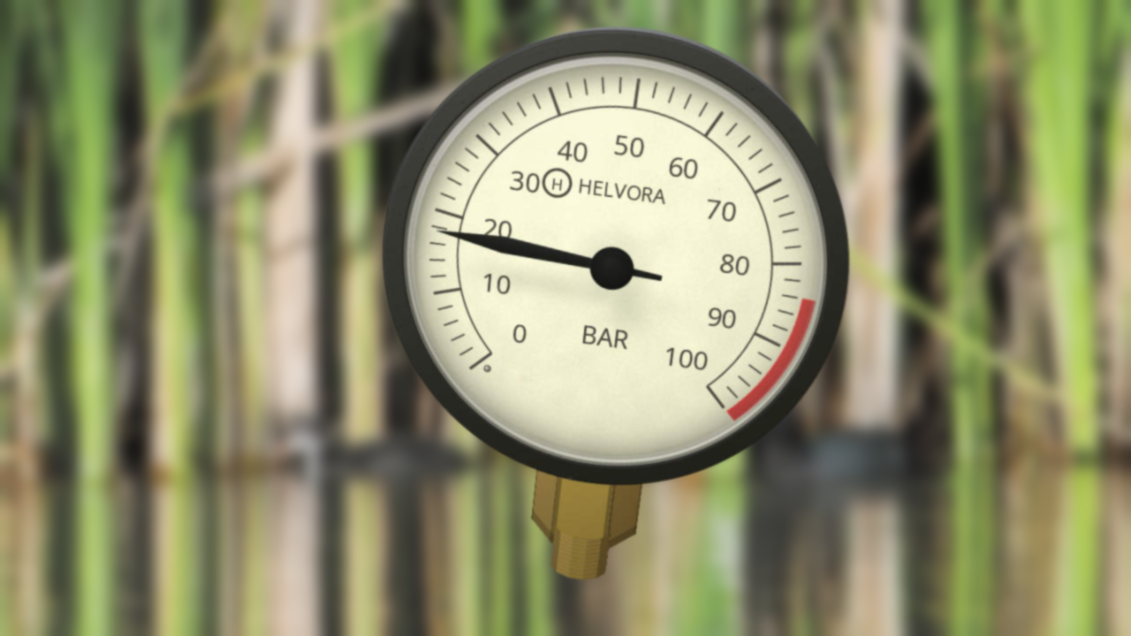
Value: 18,bar
